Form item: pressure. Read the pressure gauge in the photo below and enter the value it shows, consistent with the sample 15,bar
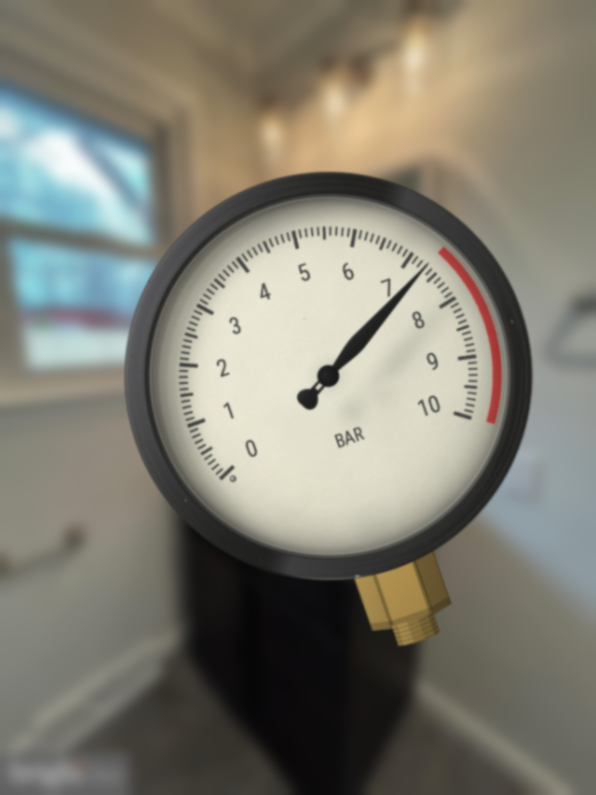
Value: 7.3,bar
